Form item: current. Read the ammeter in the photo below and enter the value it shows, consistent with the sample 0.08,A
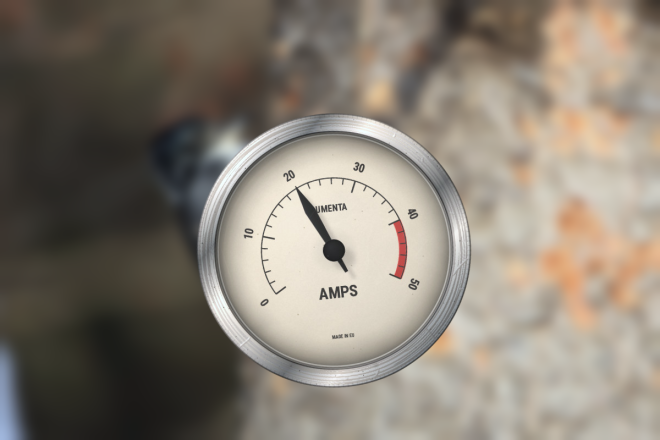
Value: 20,A
